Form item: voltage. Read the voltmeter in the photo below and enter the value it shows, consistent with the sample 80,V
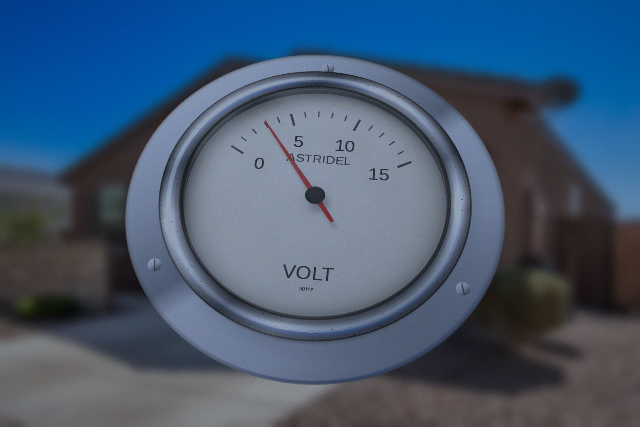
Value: 3,V
